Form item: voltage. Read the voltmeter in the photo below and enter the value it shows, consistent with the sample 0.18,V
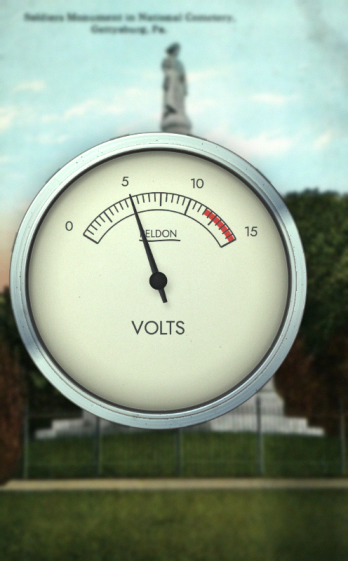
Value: 5,V
